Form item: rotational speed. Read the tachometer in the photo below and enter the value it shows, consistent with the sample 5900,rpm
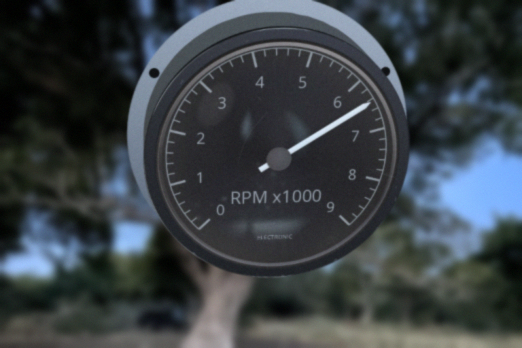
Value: 6400,rpm
